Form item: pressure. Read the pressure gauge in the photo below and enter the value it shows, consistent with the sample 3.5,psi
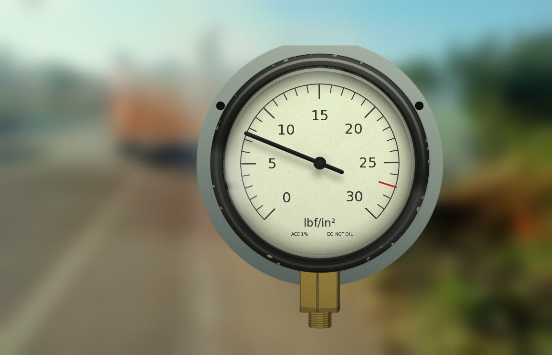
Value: 7.5,psi
